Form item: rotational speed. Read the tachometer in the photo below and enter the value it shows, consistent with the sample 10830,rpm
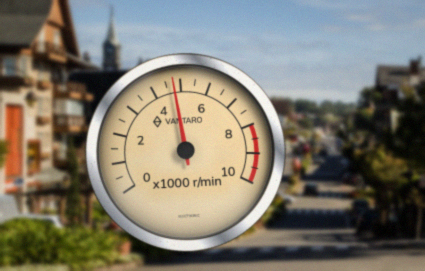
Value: 4750,rpm
